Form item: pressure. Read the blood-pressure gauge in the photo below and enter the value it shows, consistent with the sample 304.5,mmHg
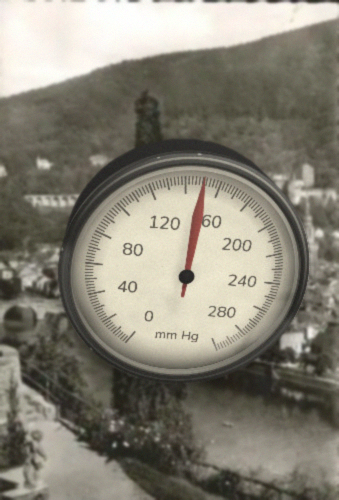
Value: 150,mmHg
